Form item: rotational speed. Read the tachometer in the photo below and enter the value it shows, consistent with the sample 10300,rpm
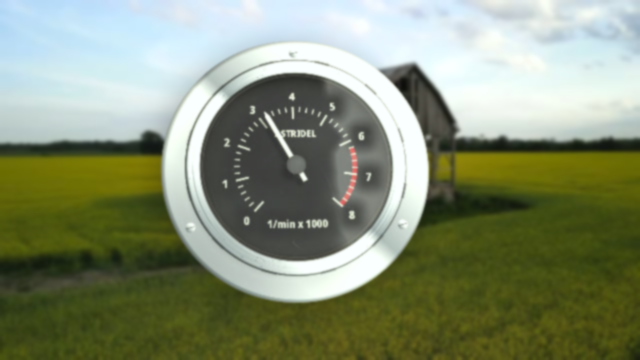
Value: 3200,rpm
